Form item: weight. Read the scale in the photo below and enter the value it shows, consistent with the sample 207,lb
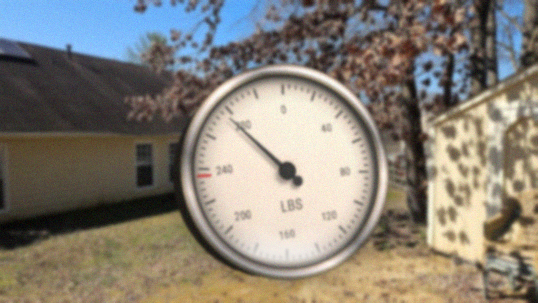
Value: 276,lb
